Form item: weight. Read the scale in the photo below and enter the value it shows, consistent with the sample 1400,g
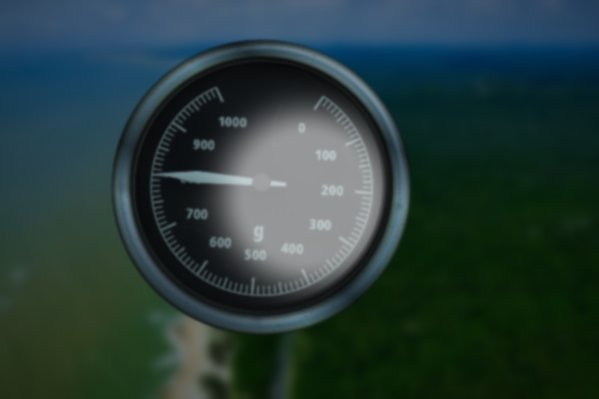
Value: 800,g
